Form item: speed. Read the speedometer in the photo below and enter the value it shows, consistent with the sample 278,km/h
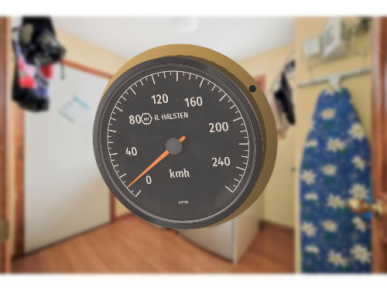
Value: 10,km/h
